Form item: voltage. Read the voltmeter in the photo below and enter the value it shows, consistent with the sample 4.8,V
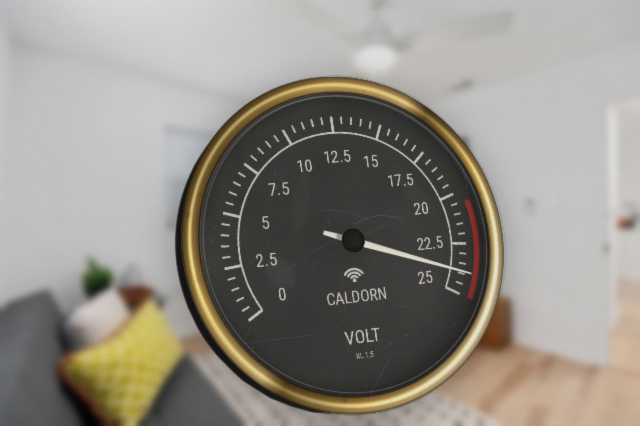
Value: 24,V
